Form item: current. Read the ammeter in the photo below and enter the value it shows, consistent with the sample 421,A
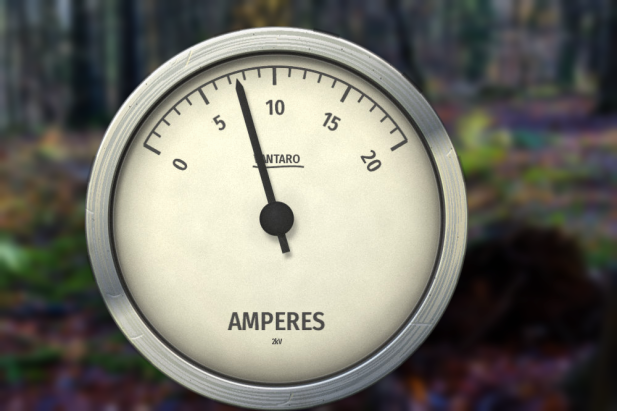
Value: 7.5,A
